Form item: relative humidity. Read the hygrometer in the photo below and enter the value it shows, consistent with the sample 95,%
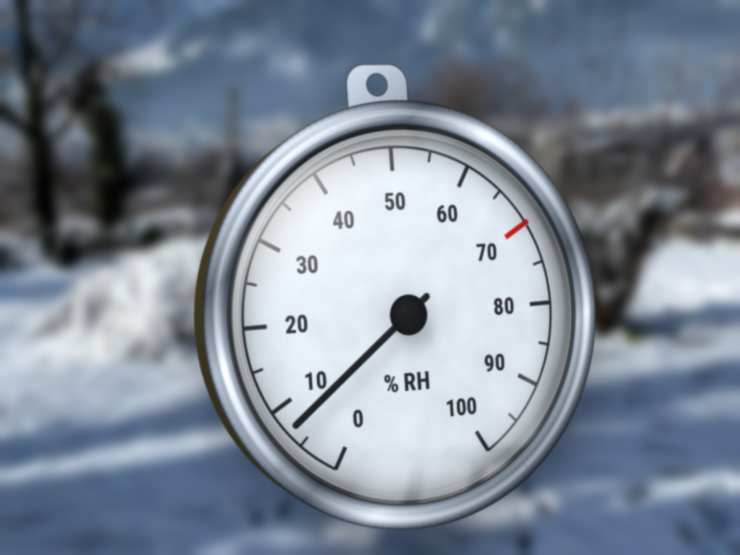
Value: 7.5,%
